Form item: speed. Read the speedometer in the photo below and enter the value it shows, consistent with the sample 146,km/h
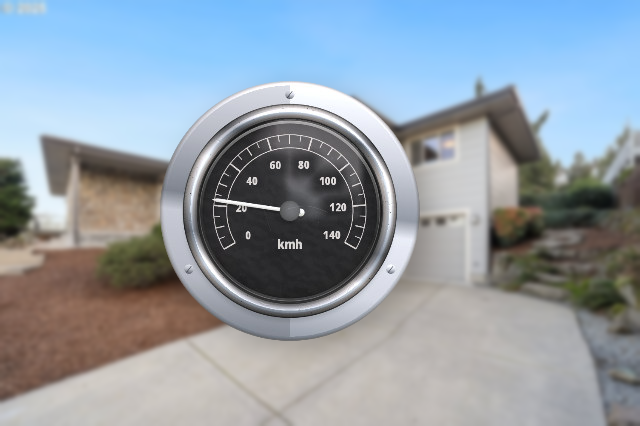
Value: 22.5,km/h
